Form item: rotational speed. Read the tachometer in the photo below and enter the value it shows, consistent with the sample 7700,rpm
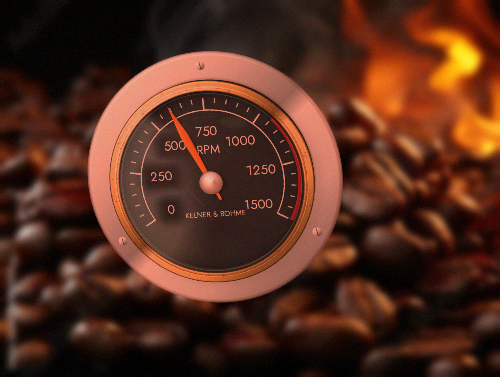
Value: 600,rpm
